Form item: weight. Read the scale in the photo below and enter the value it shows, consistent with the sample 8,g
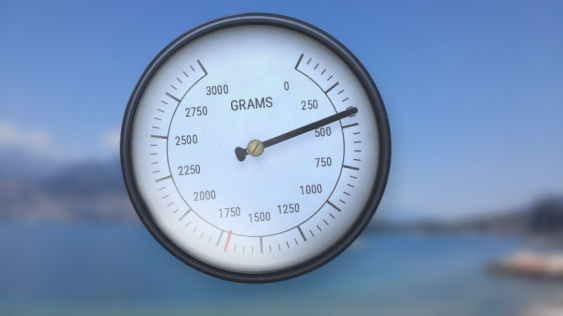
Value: 425,g
